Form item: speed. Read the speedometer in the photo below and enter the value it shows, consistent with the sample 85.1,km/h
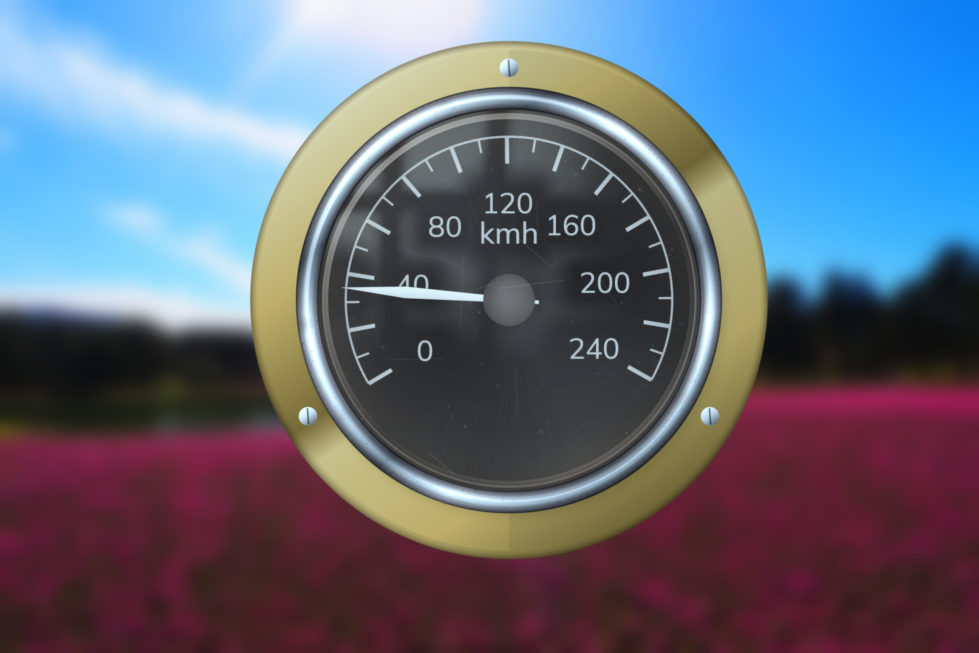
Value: 35,km/h
